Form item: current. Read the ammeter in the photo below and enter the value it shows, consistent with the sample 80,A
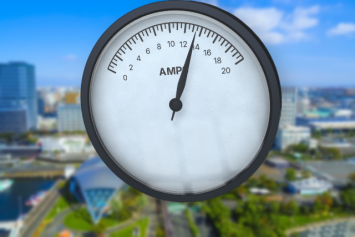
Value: 13.5,A
